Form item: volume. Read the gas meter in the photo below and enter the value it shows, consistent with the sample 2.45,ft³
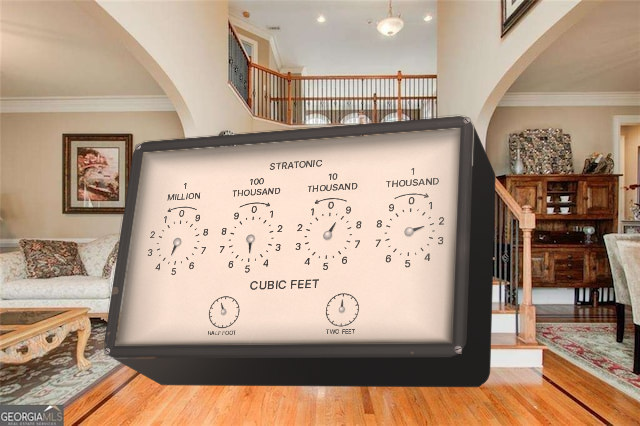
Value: 449200,ft³
